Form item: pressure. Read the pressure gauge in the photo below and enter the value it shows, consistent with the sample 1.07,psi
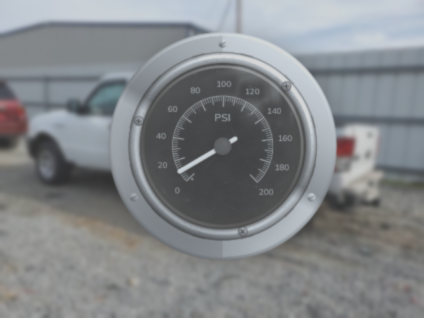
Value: 10,psi
